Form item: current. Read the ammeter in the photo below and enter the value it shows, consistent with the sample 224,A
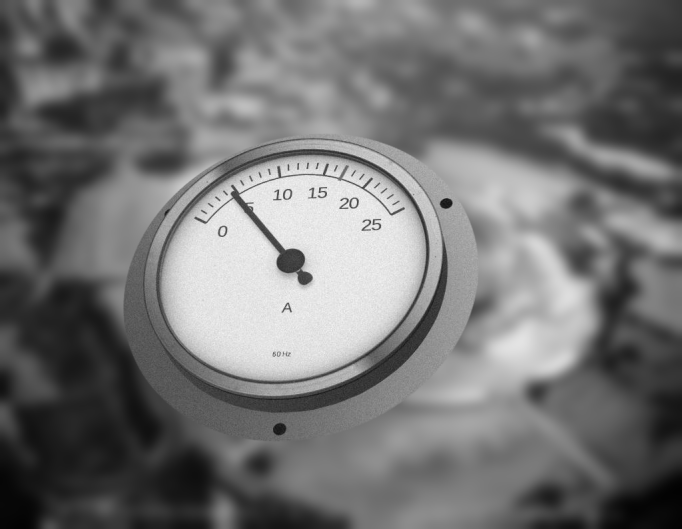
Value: 4.5,A
